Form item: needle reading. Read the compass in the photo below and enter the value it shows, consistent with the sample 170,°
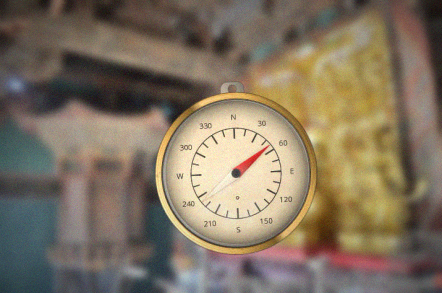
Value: 52.5,°
